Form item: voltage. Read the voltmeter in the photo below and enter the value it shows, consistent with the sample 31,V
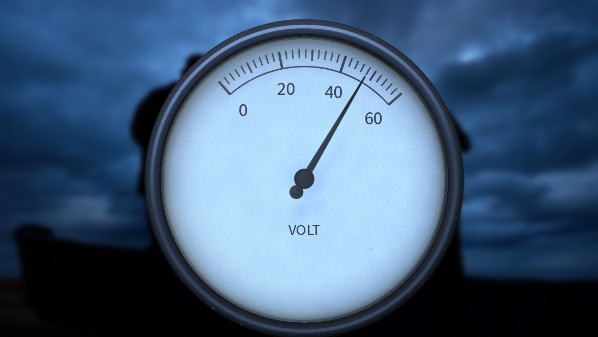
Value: 48,V
